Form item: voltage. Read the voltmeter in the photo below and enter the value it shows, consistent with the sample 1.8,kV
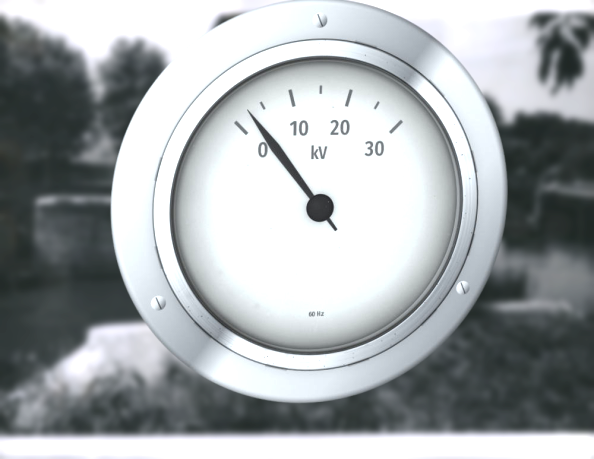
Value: 2.5,kV
